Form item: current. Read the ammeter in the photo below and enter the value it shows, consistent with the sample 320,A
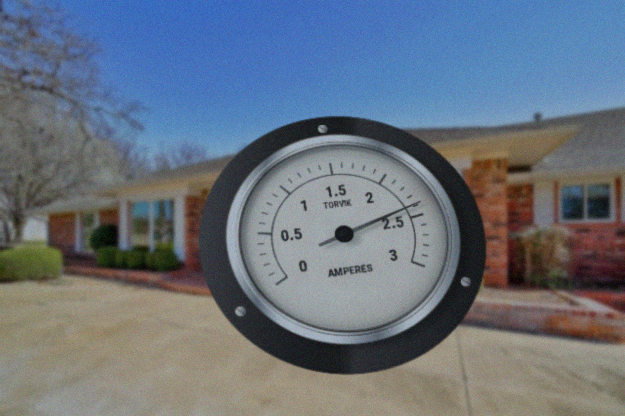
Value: 2.4,A
